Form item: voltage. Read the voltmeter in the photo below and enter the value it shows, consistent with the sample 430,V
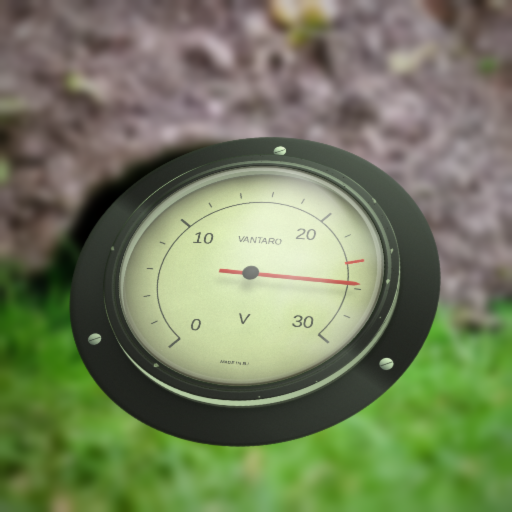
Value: 26,V
